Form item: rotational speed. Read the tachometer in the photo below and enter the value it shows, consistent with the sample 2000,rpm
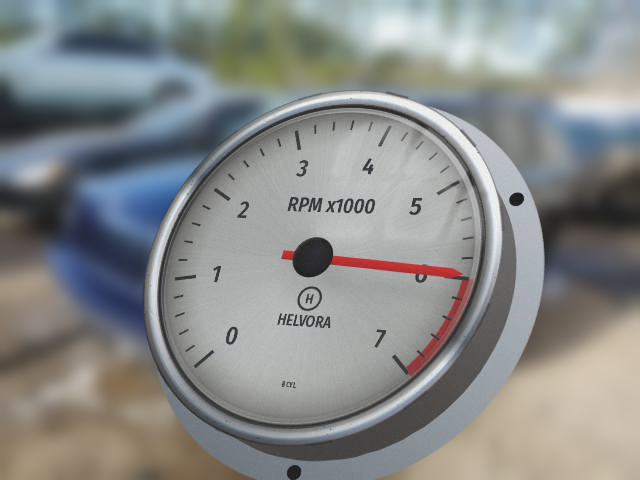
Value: 6000,rpm
